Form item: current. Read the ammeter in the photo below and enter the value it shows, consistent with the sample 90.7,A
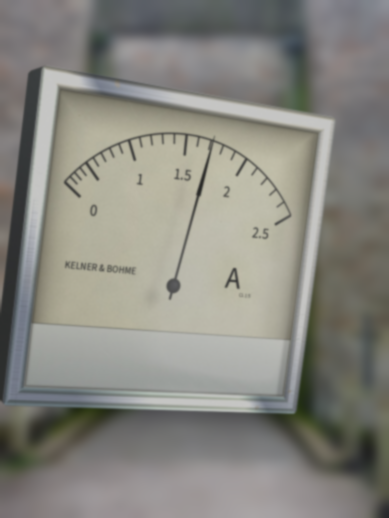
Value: 1.7,A
